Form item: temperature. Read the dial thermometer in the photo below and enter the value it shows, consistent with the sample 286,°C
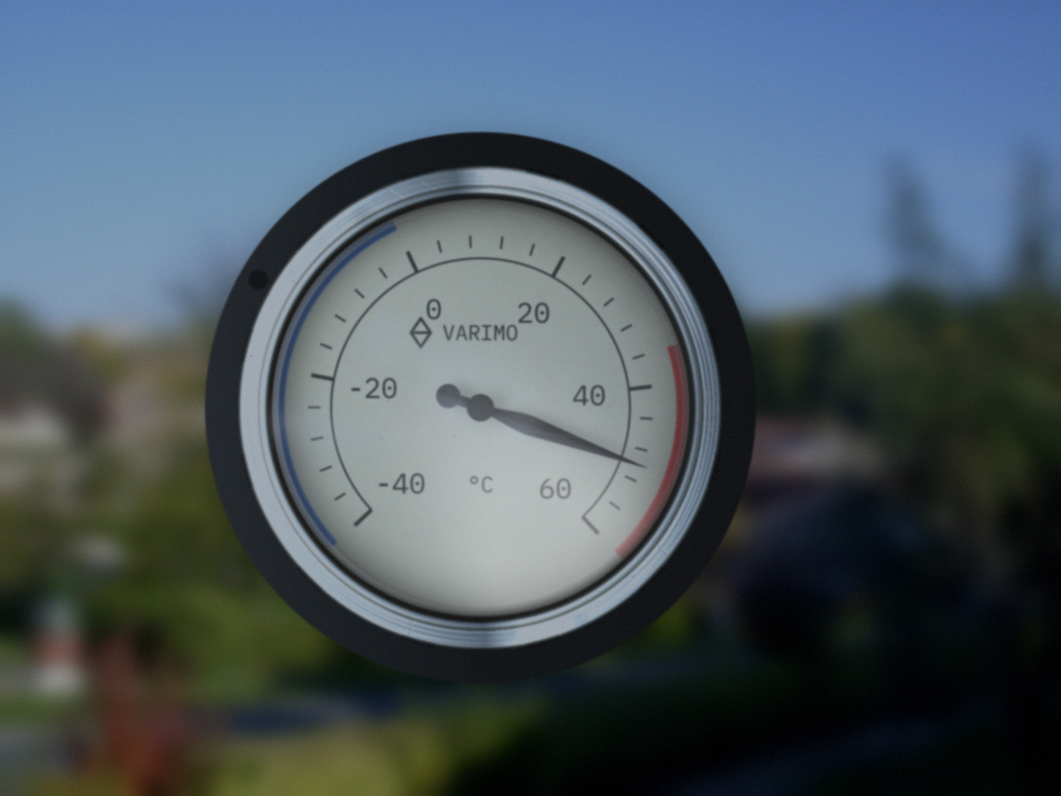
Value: 50,°C
